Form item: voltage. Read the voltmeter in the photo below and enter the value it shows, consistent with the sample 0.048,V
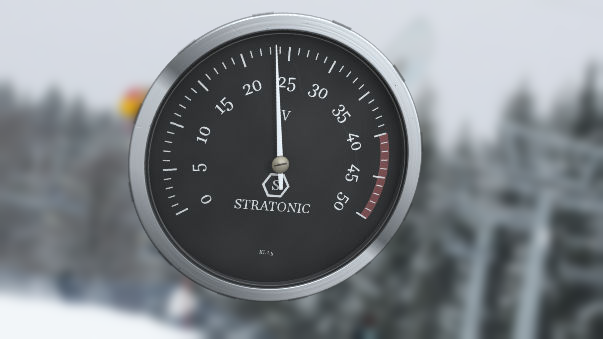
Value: 23.5,V
